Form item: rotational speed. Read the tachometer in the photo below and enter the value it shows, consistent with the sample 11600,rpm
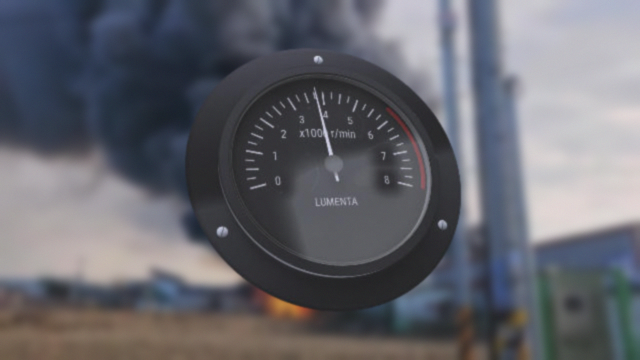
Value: 3750,rpm
